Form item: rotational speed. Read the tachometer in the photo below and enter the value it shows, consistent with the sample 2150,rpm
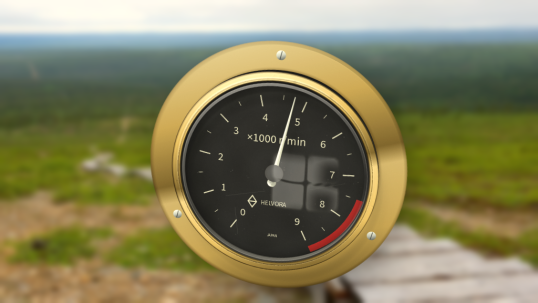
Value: 4750,rpm
